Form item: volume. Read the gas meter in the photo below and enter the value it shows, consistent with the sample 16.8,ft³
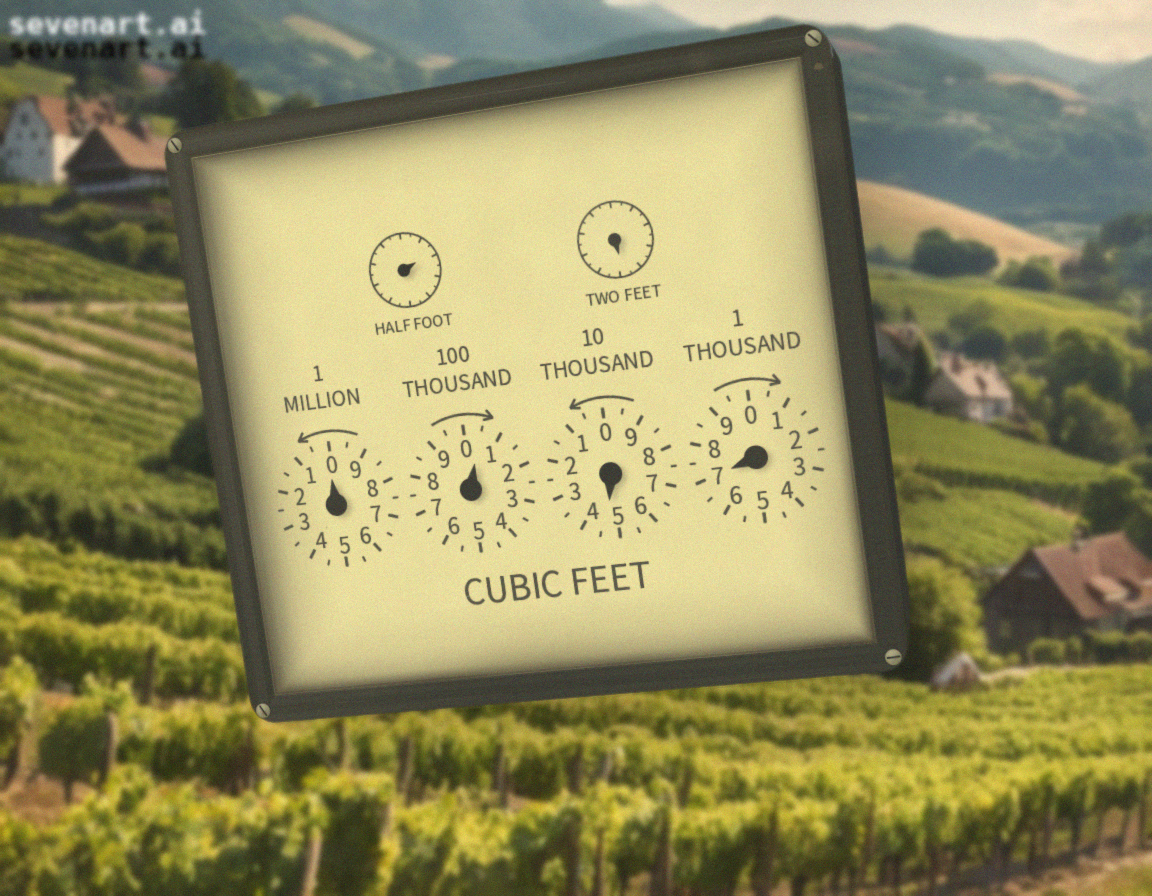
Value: 4700,ft³
